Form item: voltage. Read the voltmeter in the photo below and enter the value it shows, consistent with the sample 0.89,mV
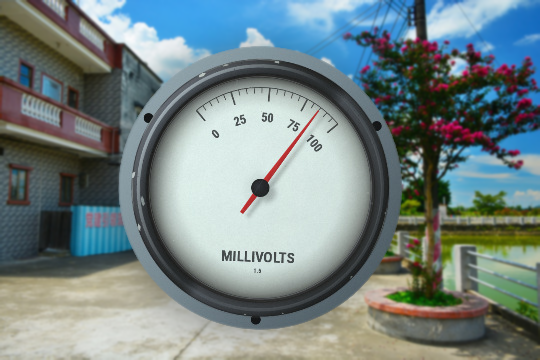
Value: 85,mV
